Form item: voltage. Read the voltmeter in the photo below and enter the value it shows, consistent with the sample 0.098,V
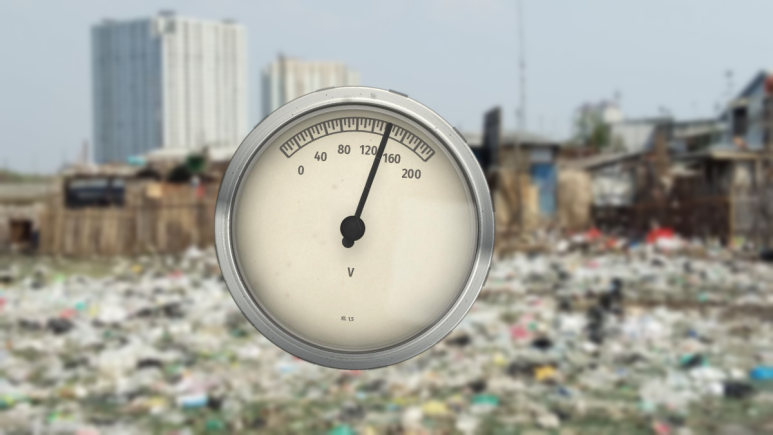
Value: 140,V
